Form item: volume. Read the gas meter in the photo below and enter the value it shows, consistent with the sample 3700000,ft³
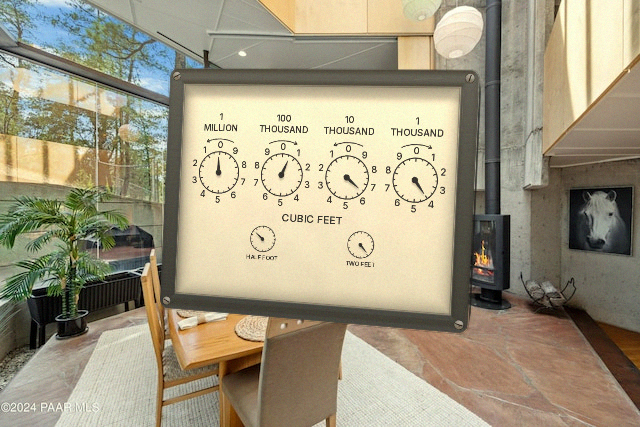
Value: 6400,ft³
